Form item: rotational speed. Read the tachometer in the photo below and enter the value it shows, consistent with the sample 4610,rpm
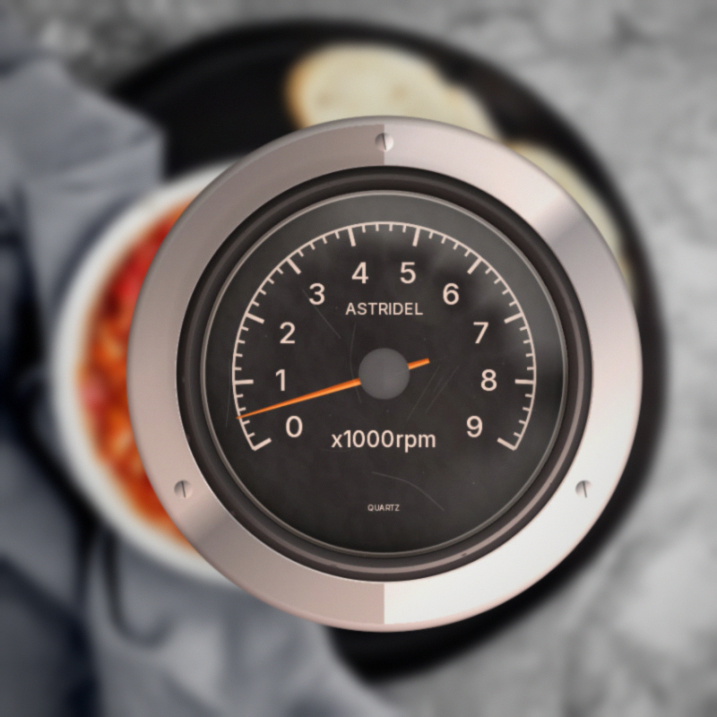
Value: 500,rpm
